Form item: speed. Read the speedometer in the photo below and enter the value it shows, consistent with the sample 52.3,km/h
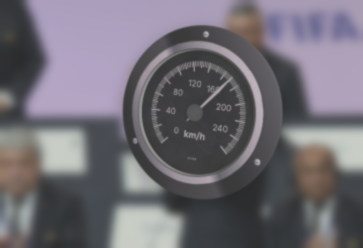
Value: 170,km/h
